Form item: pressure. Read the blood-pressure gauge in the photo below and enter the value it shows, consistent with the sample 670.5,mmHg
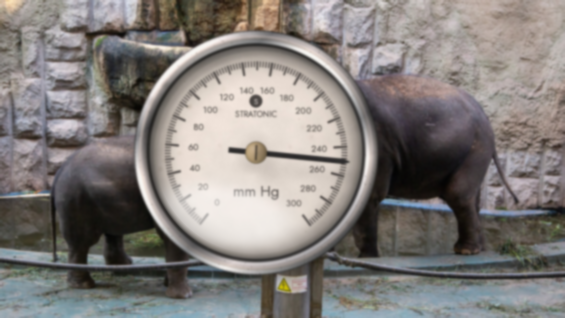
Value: 250,mmHg
